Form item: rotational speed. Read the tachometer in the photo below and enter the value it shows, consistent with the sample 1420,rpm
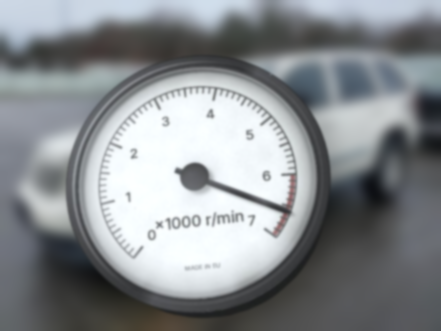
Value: 6600,rpm
